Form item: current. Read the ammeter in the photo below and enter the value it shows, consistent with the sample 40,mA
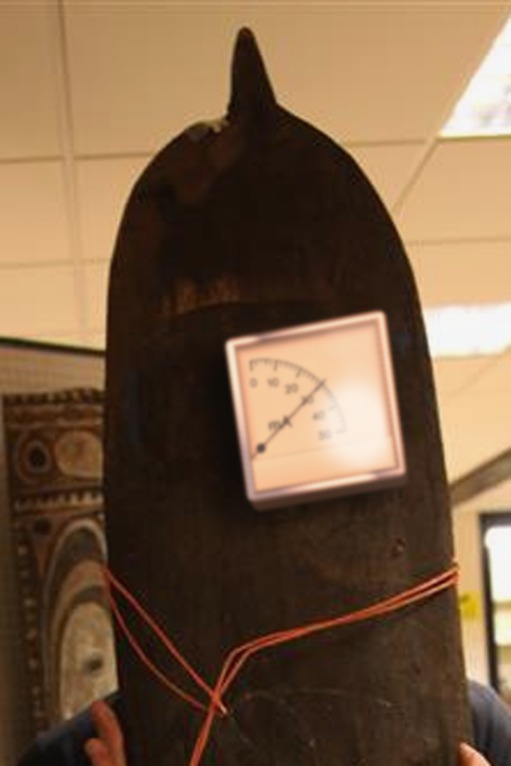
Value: 30,mA
